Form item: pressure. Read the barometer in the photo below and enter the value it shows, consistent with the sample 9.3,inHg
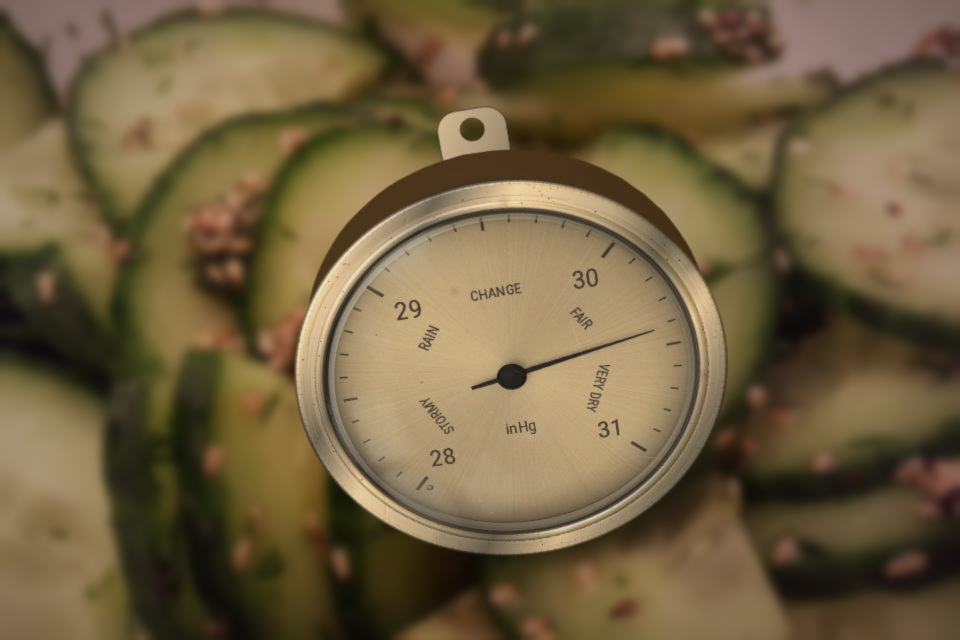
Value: 30.4,inHg
